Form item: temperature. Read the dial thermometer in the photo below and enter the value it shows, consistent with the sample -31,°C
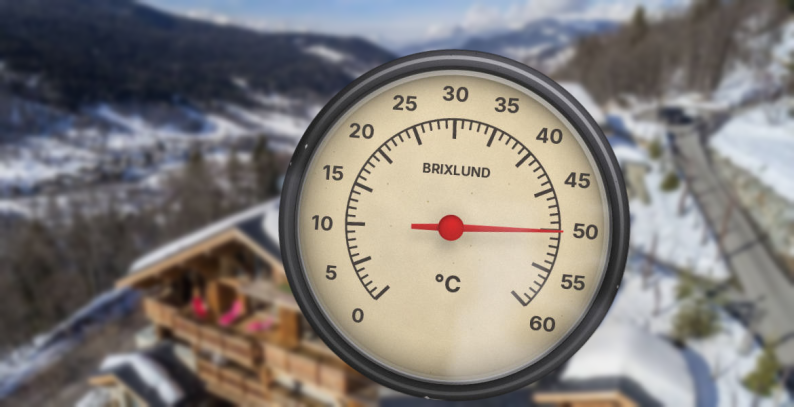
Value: 50,°C
